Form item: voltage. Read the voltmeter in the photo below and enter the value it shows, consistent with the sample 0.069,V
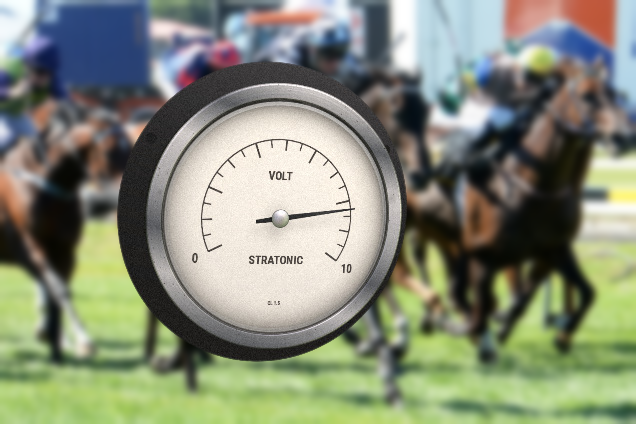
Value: 8.25,V
